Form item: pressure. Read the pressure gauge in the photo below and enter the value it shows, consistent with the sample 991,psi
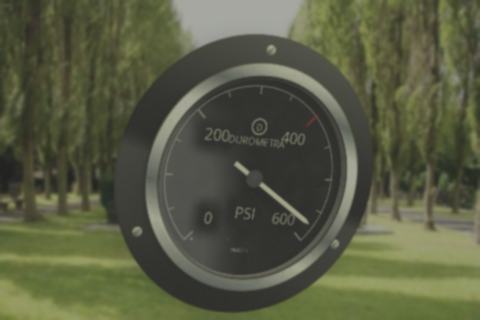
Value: 575,psi
